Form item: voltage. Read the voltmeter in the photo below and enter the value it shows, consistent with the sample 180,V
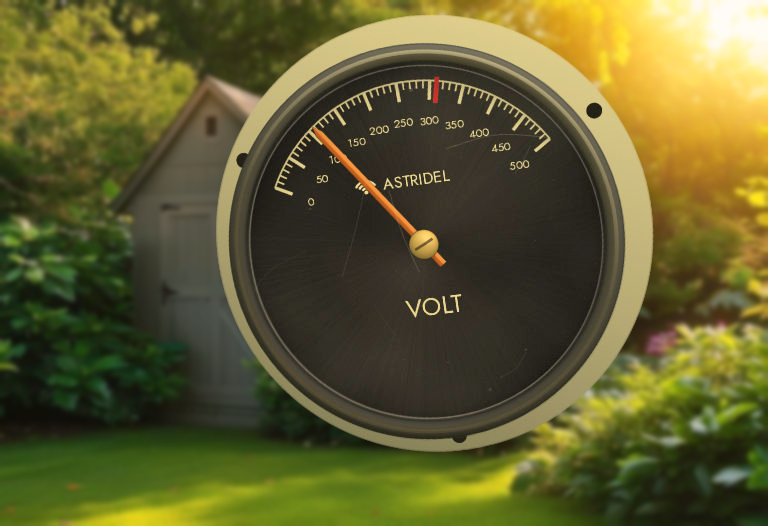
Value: 110,V
